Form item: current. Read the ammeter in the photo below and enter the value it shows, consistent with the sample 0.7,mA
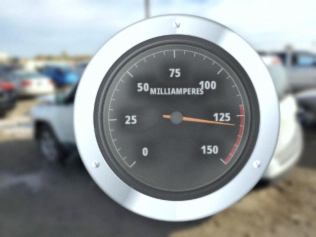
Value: 130,mA
